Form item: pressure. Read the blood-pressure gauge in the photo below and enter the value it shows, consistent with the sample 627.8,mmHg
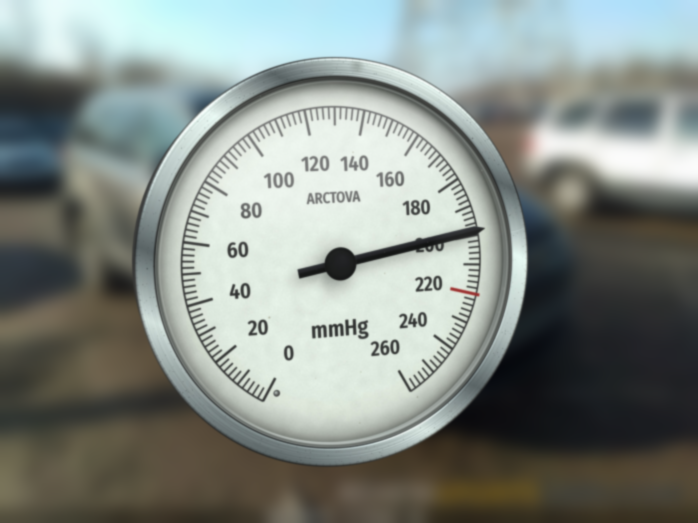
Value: 198,mmHg
